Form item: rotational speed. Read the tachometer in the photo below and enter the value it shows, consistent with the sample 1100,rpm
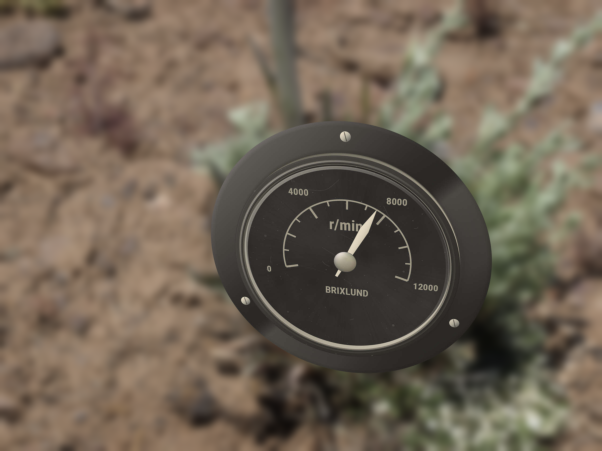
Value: 7500,rpm
